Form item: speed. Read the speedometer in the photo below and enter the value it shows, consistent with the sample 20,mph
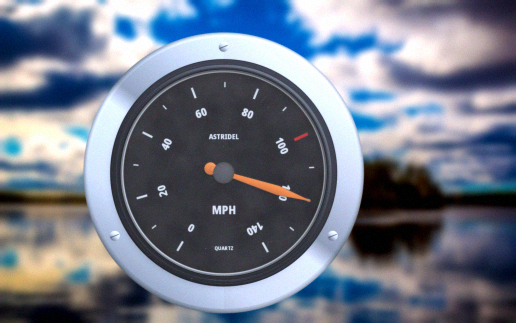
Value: 120,mph
